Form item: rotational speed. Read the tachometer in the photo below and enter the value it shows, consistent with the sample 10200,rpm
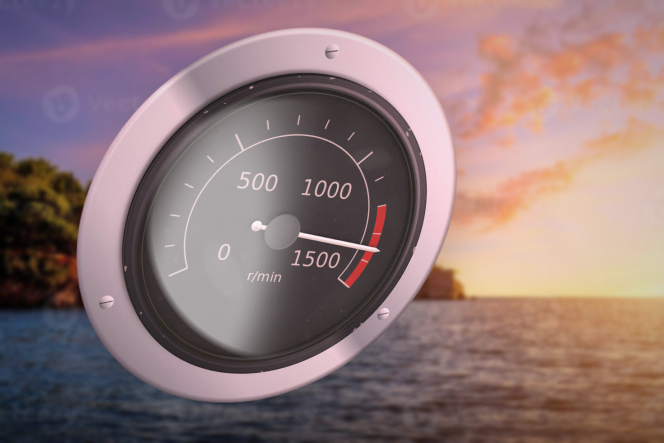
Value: 1350,rpm
